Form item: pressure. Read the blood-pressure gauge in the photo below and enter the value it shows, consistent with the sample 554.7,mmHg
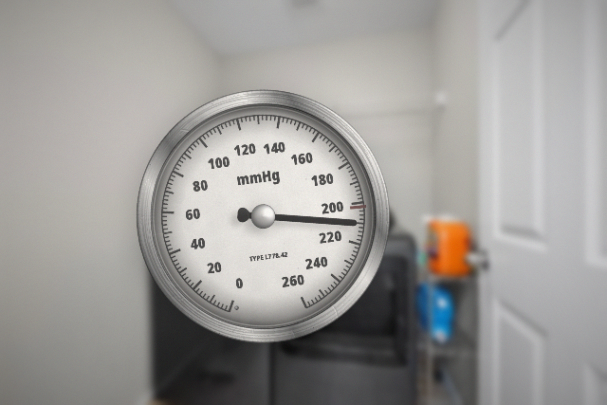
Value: 210,mmHg
